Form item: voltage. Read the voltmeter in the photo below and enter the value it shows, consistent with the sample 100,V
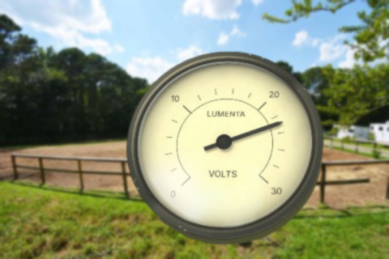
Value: 23,V
